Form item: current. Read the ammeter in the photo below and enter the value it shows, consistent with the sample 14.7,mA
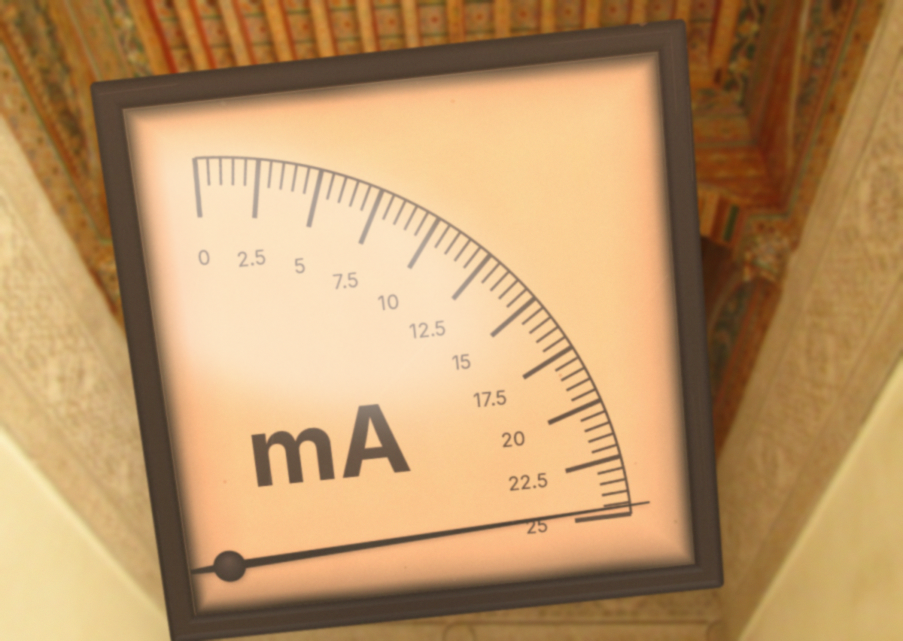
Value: 24.5,mA
